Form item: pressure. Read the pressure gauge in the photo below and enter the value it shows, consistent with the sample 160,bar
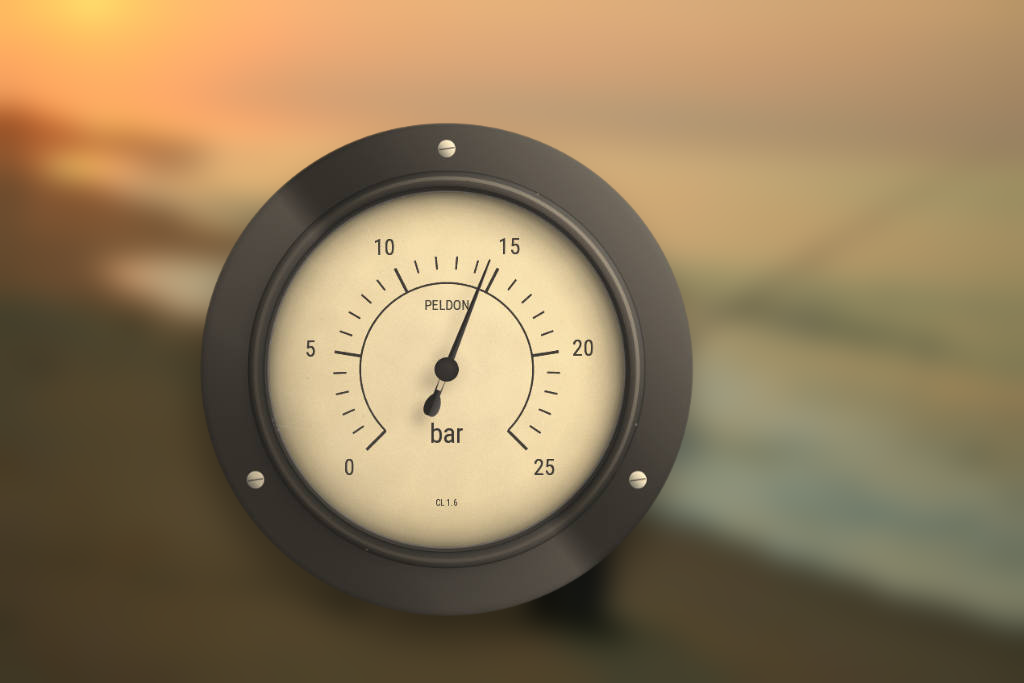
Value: 14.5,bar
